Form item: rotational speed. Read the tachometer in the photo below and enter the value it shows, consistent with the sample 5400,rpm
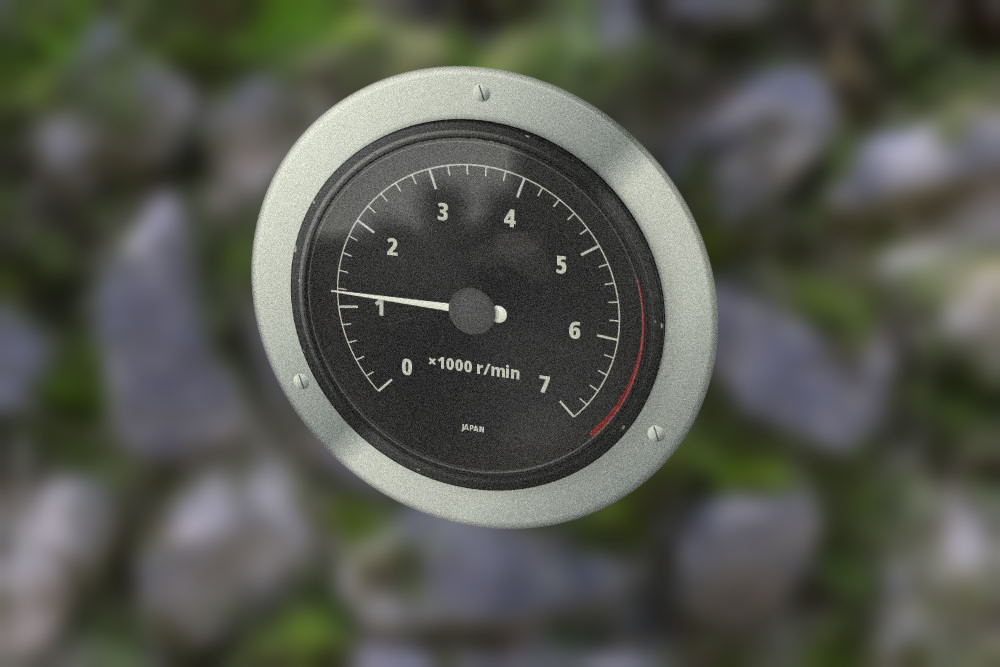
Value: 1200,rpm
